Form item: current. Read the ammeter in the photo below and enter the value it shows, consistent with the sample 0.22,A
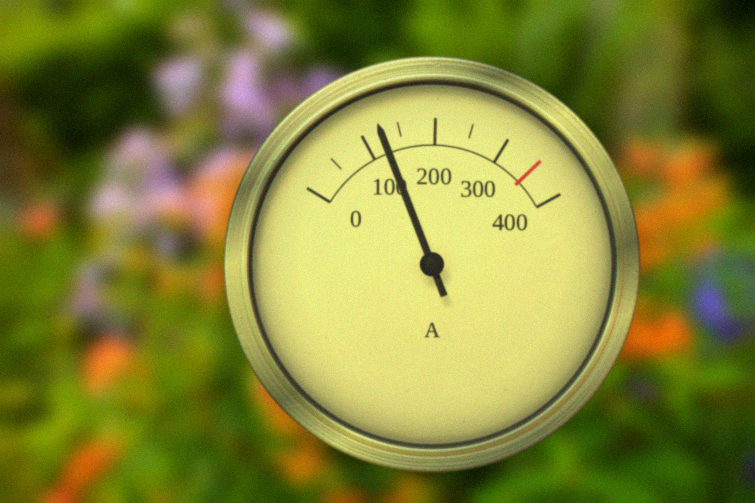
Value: 125,A
